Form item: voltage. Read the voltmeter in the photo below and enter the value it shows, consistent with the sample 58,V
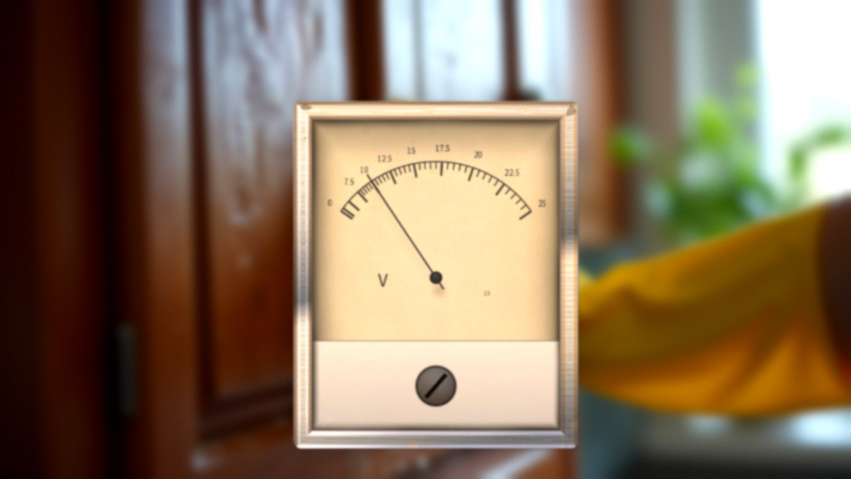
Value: 10,V
